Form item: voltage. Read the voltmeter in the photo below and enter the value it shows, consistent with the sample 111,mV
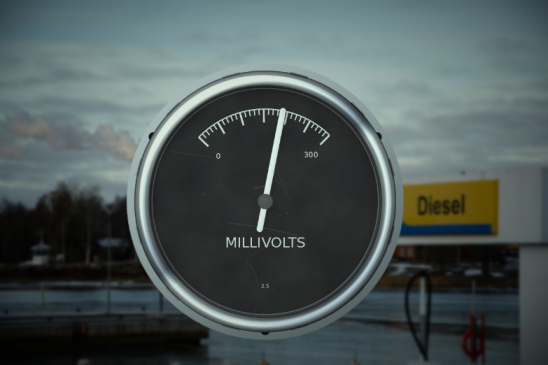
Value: 190,mV
